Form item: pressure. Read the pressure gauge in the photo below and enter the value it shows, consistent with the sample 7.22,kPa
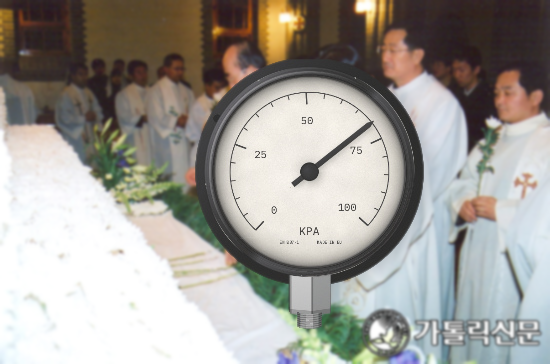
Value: 70,kPa
